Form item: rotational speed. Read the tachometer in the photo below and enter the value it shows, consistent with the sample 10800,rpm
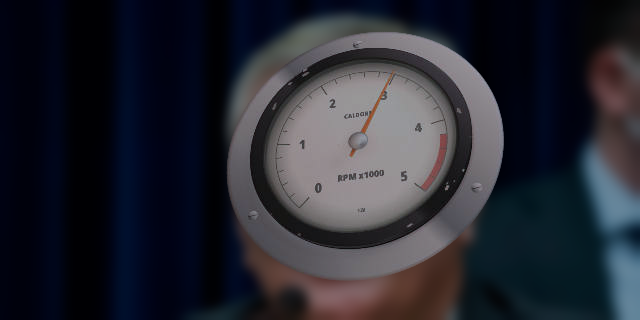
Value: 3000,rpm
